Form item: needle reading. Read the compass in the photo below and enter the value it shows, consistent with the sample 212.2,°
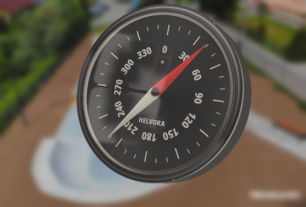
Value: 40,°
